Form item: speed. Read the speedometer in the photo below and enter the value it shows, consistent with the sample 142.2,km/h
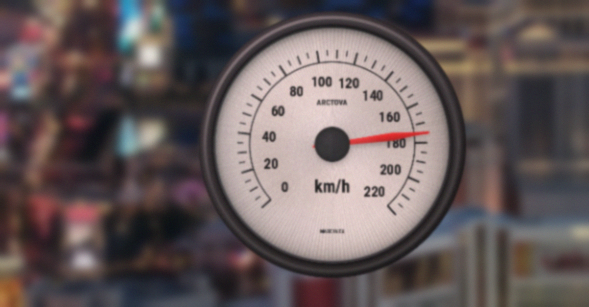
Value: 175,km/h
